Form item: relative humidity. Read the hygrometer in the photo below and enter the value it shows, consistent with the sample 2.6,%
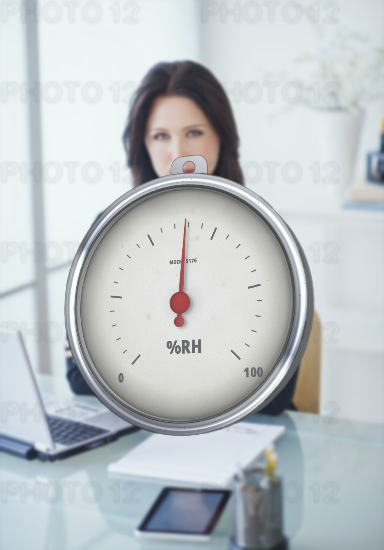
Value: 52,%
